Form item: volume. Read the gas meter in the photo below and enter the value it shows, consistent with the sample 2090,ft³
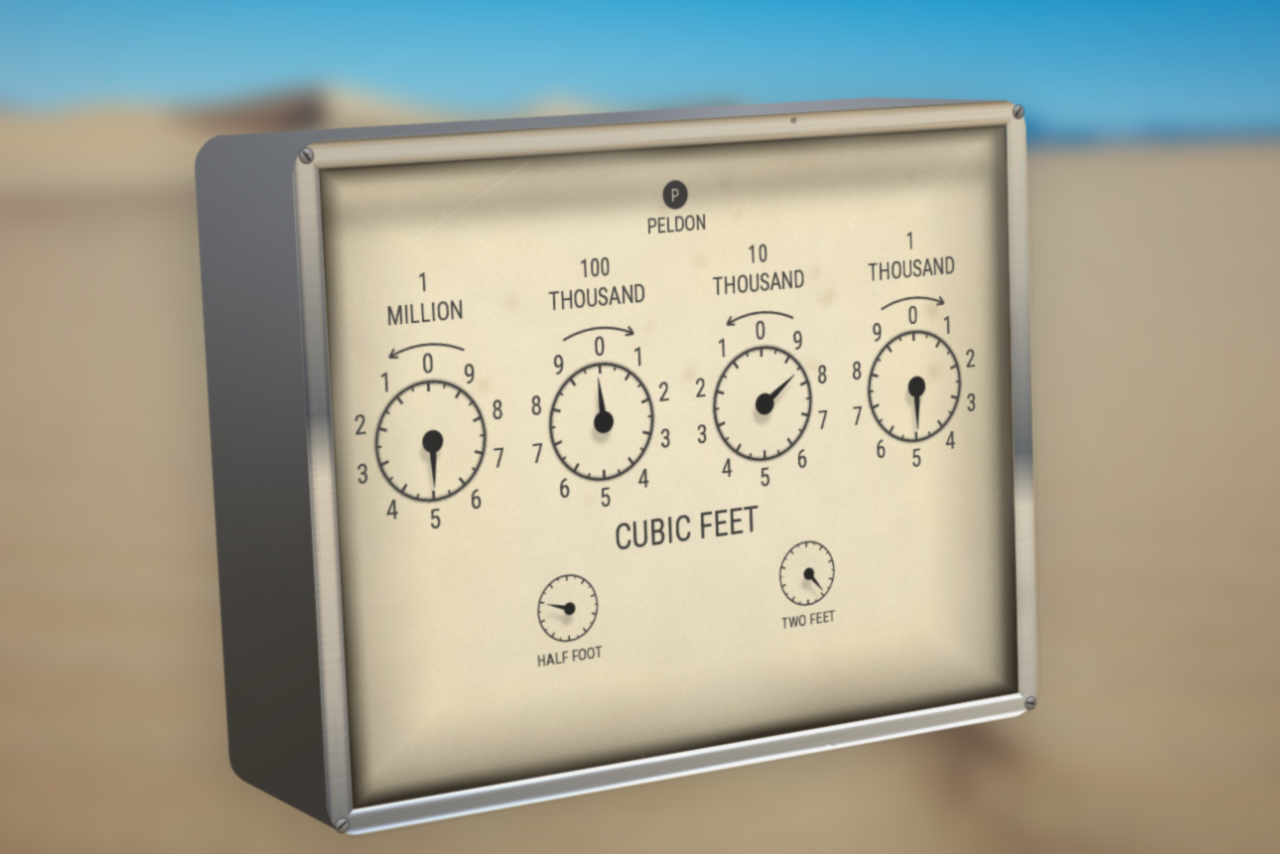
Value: 498500,ft³
